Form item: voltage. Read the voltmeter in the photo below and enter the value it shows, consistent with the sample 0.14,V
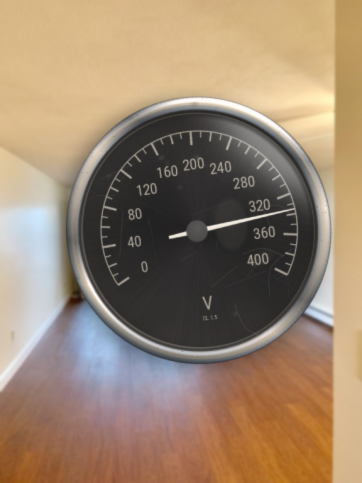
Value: 335,V
